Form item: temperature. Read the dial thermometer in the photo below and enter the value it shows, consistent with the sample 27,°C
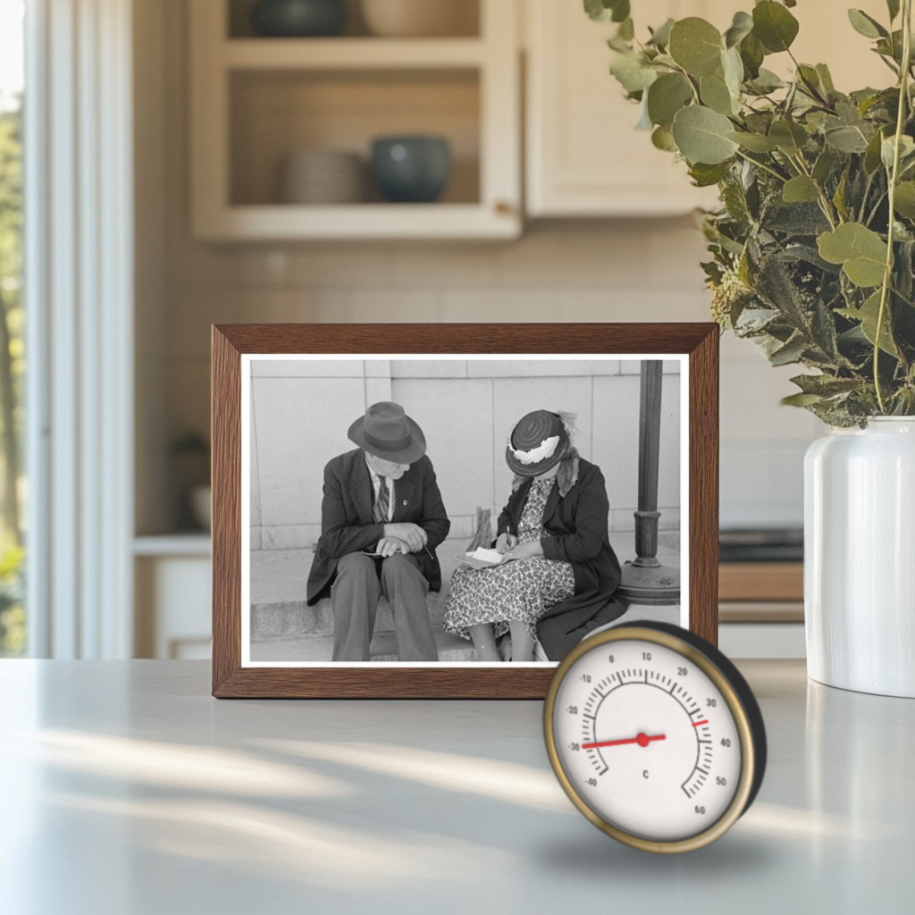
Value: -30,°C
